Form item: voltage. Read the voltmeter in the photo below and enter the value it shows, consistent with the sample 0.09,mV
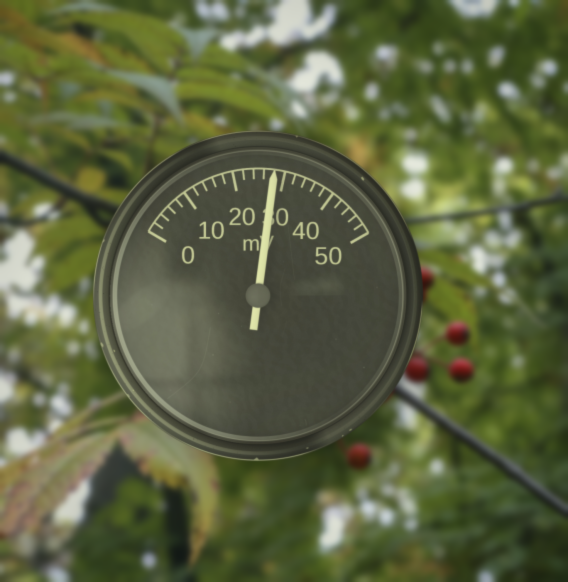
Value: 28,mV
